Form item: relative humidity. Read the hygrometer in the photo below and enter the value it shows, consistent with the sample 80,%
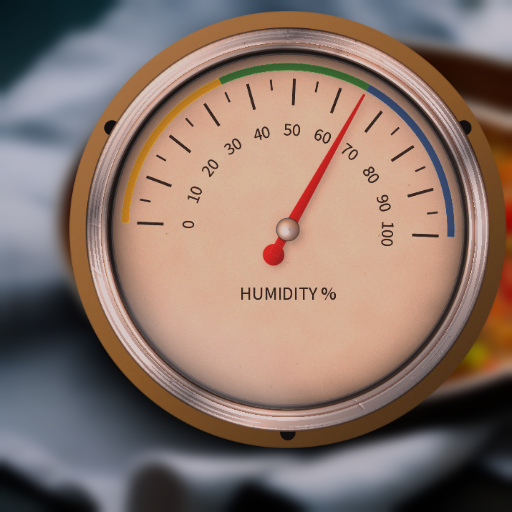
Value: 65,%
